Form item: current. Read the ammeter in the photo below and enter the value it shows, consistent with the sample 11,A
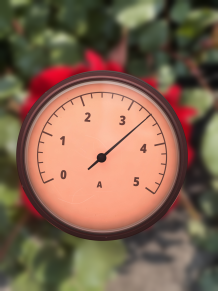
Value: 3.4,A
